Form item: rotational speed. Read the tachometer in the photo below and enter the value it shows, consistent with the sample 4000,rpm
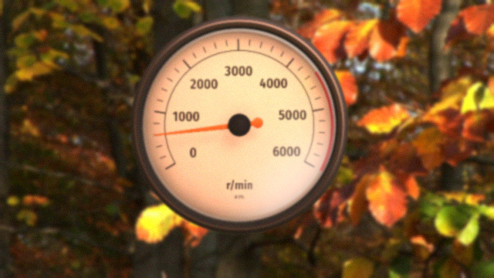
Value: 600,rpm
